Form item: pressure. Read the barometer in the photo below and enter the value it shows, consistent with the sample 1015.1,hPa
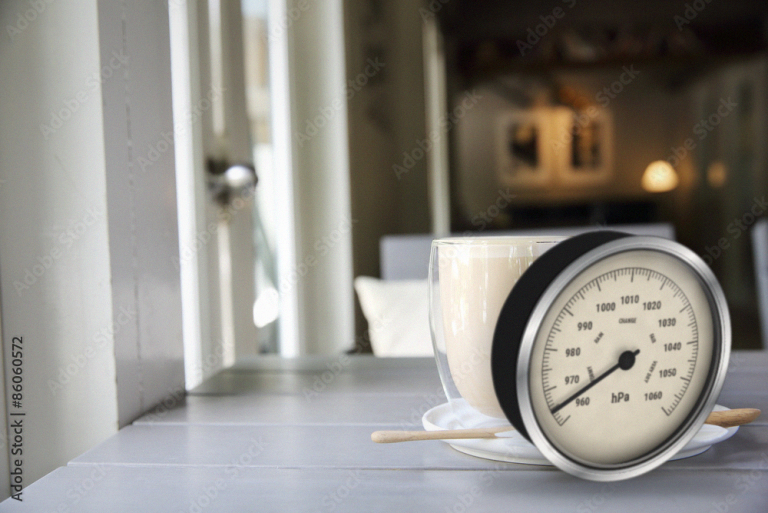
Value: 965,hPa
